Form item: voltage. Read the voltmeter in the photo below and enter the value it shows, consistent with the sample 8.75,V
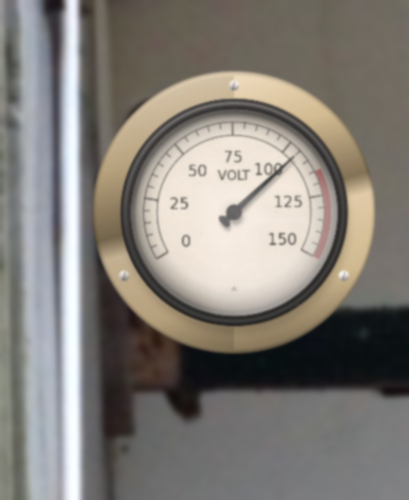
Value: 105,V
